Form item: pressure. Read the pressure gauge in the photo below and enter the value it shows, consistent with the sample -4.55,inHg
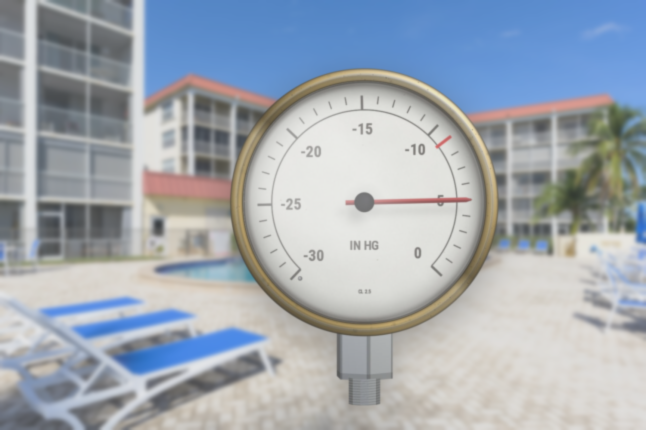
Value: -5,inHg
